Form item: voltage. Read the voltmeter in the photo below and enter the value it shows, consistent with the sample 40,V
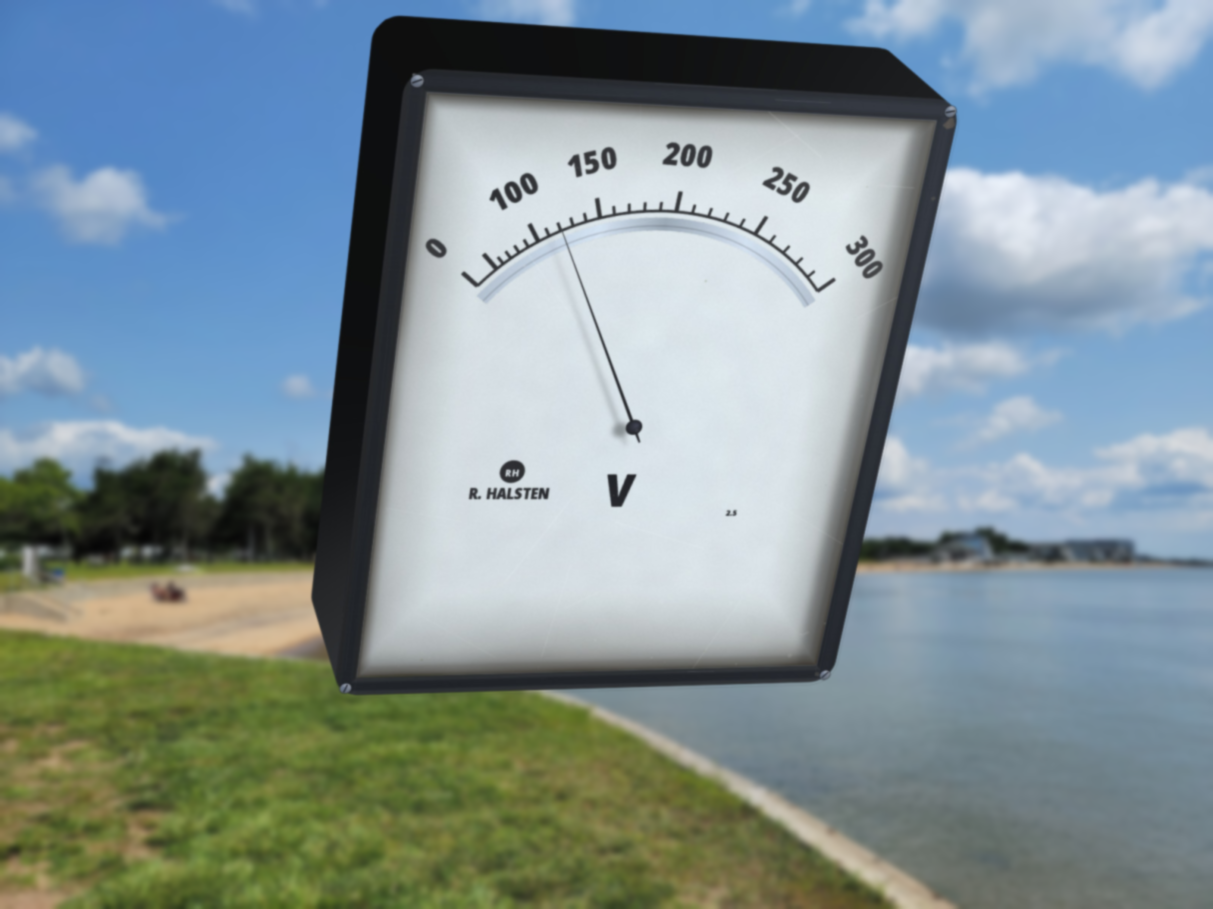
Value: 120,V
